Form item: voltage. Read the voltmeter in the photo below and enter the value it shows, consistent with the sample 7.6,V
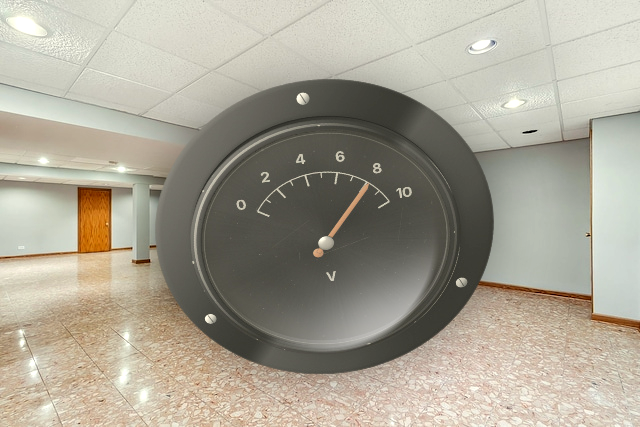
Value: 8,V
